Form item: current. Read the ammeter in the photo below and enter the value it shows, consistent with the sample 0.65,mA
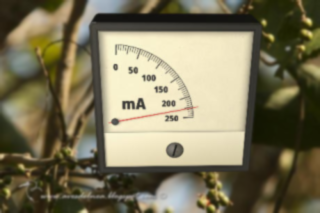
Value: 225,mA
